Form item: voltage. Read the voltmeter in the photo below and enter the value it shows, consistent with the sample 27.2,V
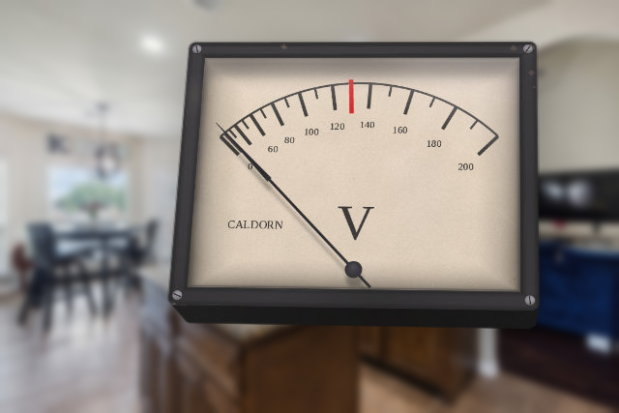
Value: 20,V
